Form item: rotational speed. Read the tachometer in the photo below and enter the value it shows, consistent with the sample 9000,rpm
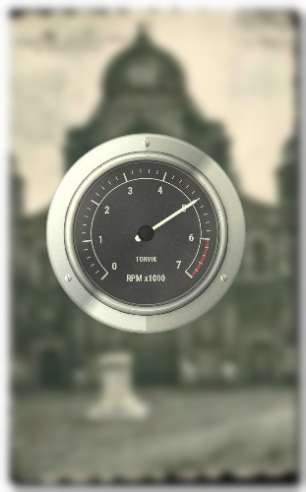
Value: 5000,rpm
